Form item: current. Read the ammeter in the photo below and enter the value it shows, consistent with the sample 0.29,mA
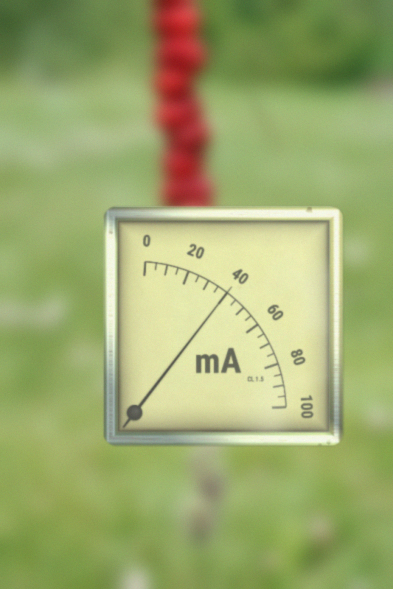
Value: 40,mA
